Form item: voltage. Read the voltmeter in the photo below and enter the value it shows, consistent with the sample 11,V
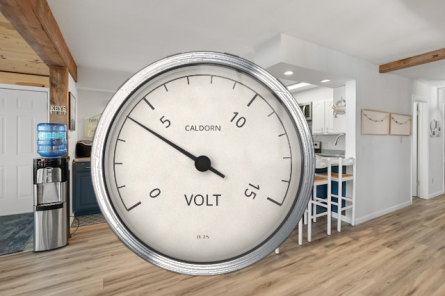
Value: 4,V
